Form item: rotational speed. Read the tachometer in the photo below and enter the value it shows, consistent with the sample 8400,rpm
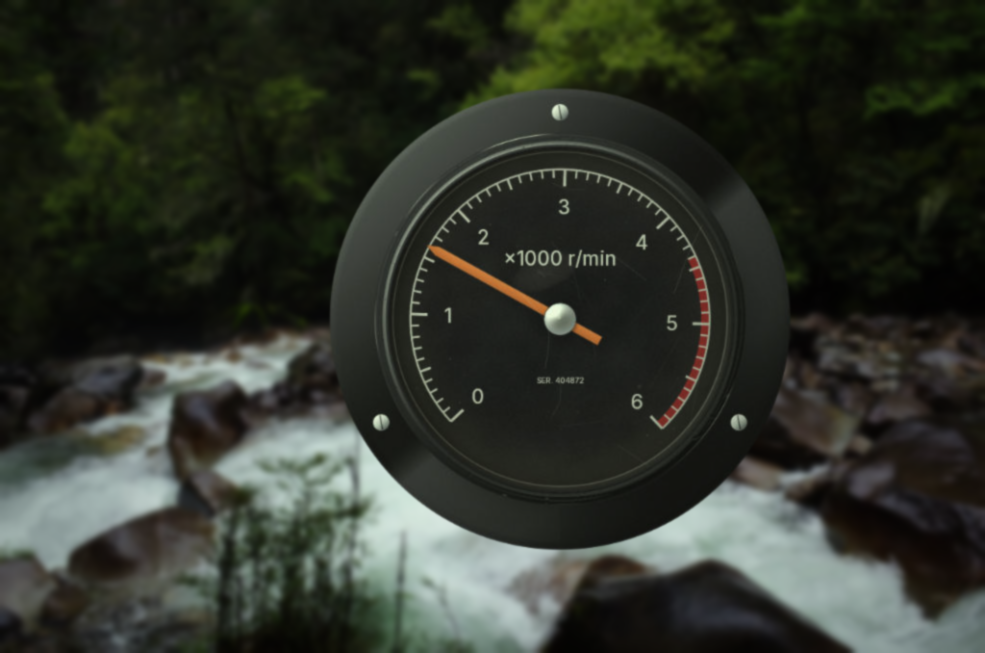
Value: 1600,rpm
